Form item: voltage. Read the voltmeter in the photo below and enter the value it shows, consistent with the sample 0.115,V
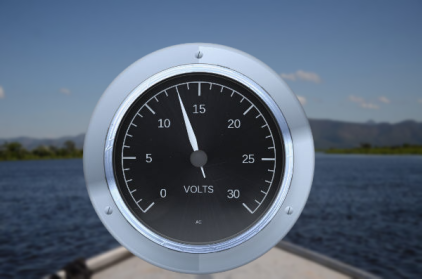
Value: 13,V
